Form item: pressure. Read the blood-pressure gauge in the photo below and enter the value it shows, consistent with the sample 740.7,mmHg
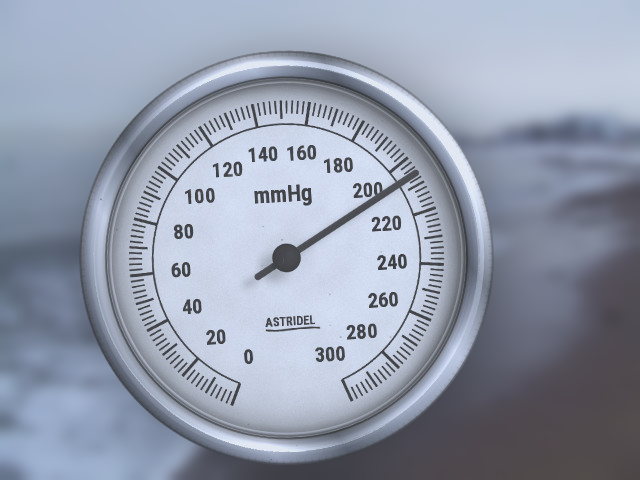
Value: 206,mmHg
